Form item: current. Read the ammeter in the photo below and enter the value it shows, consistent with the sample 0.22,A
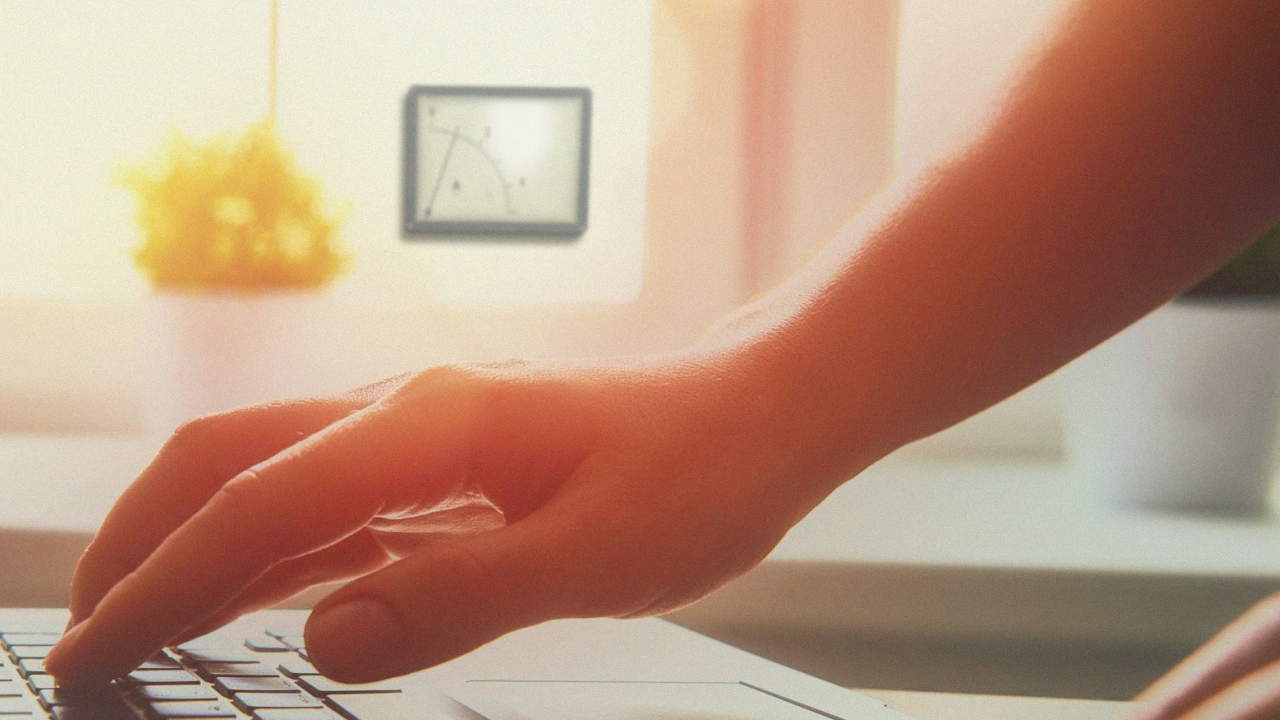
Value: 1,A
